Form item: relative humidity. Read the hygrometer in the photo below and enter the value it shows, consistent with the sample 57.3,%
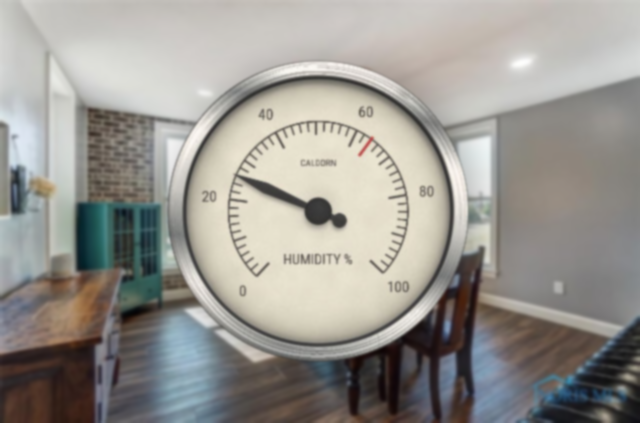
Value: 26,%
